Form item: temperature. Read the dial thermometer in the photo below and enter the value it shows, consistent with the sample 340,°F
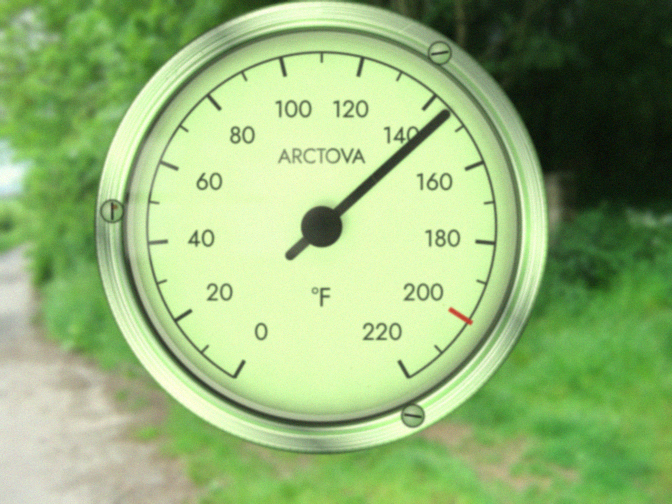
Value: 145,°F
